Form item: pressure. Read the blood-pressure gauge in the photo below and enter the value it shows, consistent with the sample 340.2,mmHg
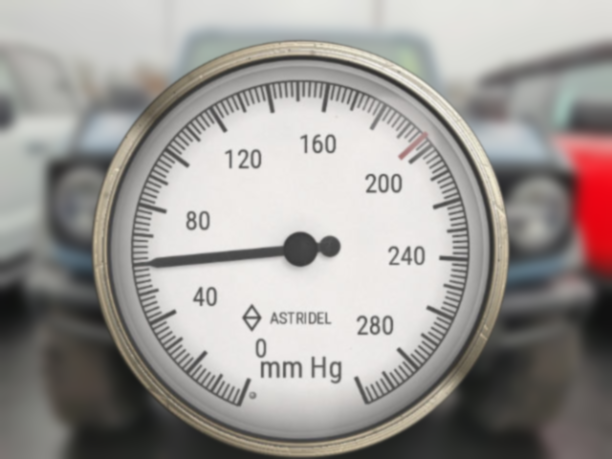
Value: 60,mmHg
